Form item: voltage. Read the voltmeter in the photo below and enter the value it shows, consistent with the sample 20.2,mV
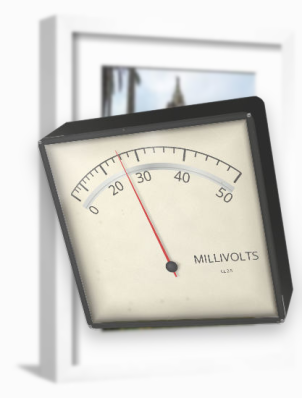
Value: 26,mV
